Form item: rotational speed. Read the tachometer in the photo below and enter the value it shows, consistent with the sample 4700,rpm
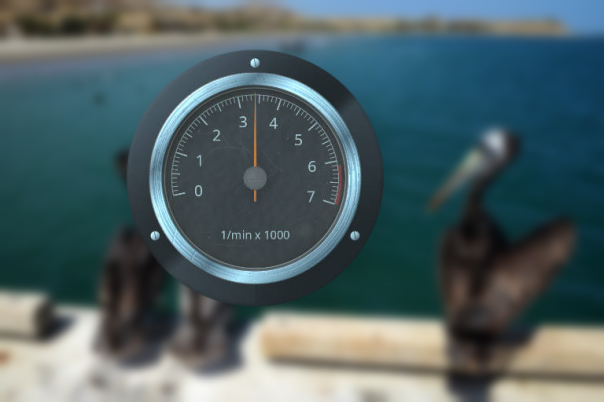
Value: 3400,rpm
